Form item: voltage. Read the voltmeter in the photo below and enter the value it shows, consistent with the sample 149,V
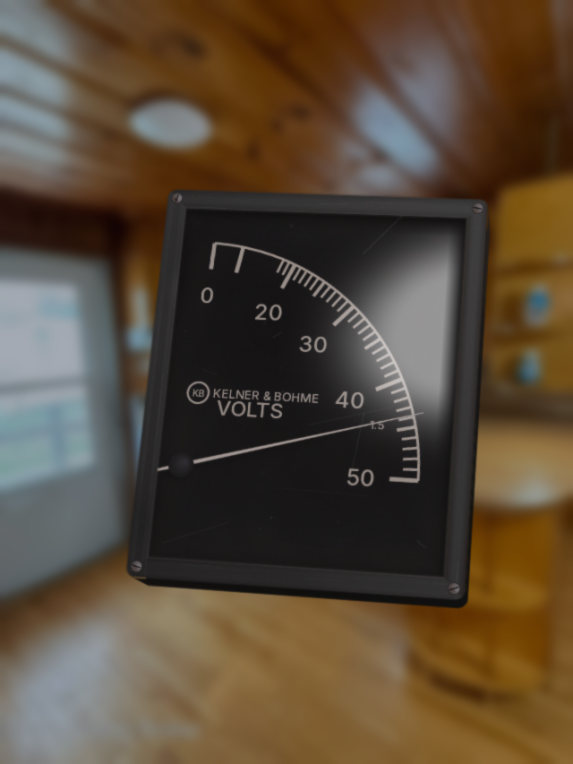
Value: 44,V
